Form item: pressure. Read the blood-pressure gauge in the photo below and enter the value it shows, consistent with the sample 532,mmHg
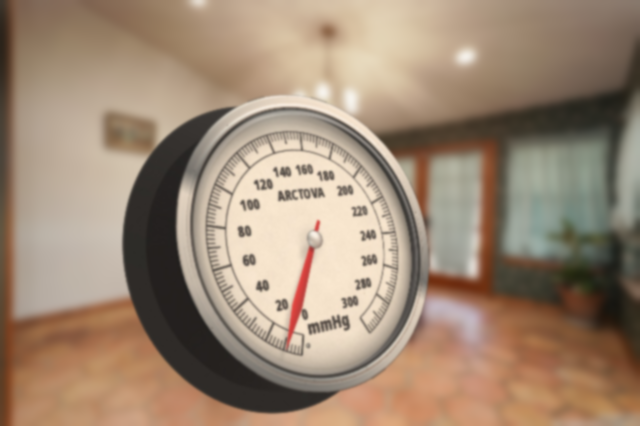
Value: 10,mmHg
